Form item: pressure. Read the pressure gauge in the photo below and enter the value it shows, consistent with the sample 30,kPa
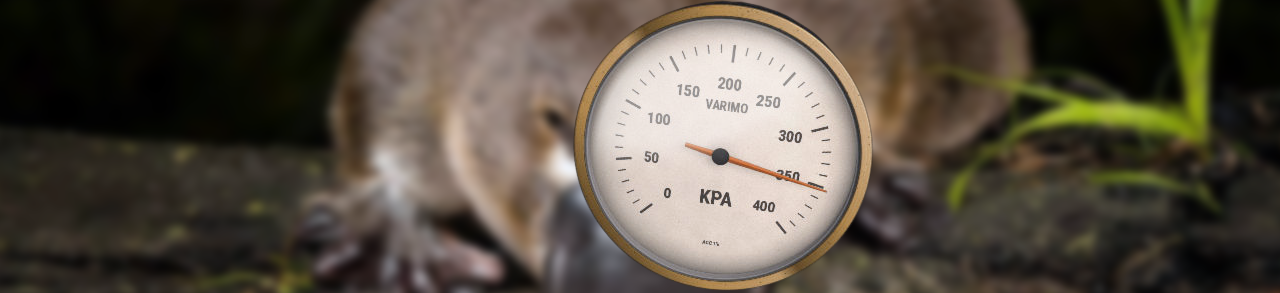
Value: 350,kPa
